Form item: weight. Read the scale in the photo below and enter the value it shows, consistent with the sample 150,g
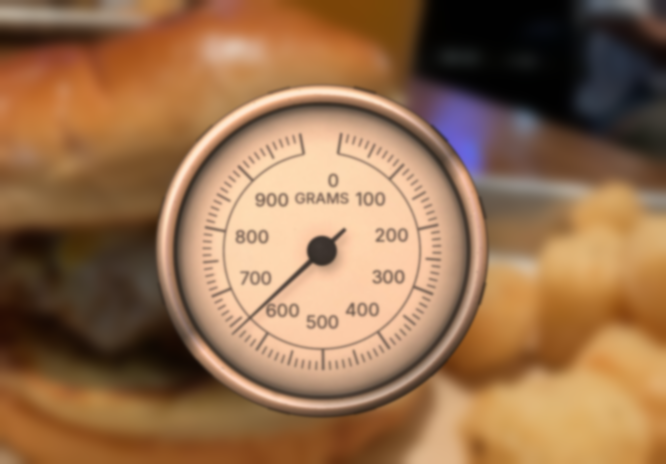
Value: 640,g
